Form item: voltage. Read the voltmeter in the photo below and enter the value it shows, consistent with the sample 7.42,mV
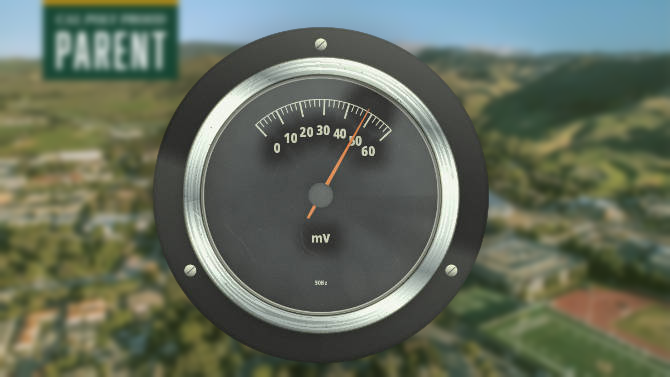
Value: 48,mV
